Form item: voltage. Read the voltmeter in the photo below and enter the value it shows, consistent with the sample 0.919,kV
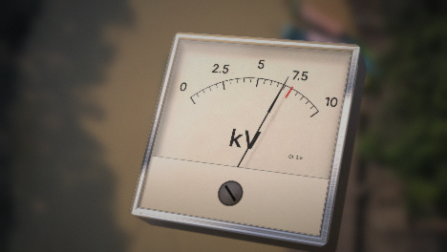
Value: 7,kV
